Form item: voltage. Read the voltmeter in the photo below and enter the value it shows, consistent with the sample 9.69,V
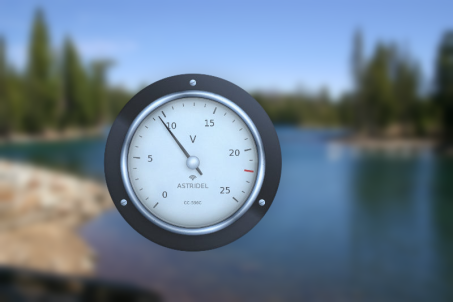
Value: 9.5,V
